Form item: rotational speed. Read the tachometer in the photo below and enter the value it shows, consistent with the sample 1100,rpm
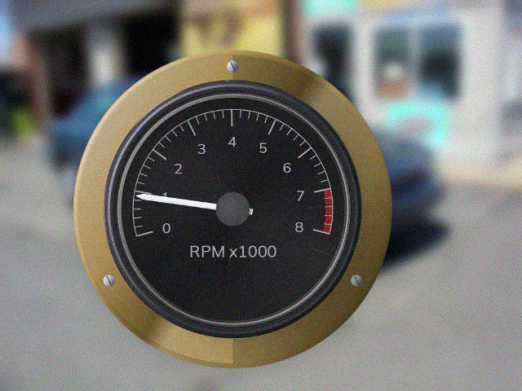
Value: 900,rpm
